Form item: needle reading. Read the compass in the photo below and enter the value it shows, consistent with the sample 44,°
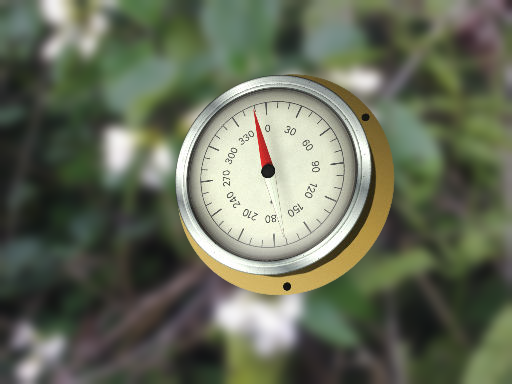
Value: 350,°
